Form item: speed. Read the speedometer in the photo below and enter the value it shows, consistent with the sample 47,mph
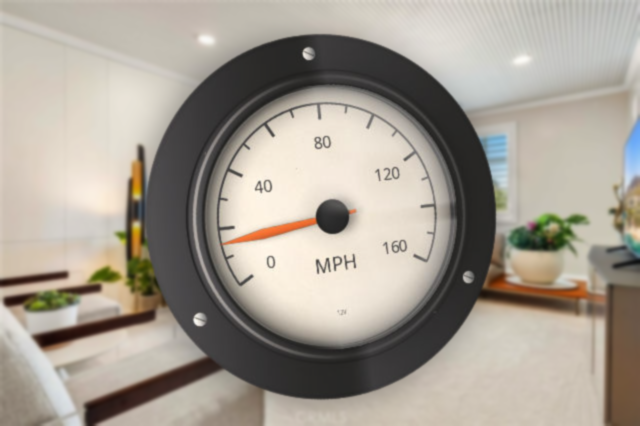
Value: 15,mph
